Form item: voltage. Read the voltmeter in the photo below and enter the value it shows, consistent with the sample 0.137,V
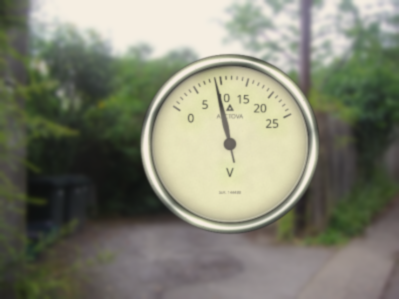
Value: 9,V
